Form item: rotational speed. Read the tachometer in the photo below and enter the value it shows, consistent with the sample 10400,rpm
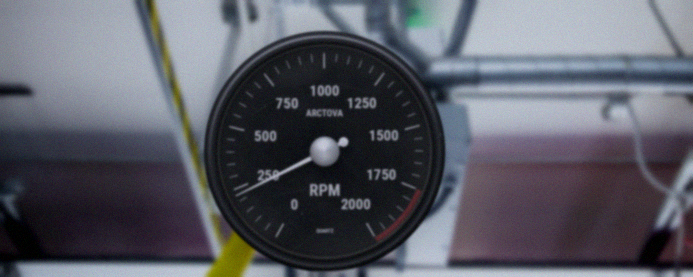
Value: 225,rpm
